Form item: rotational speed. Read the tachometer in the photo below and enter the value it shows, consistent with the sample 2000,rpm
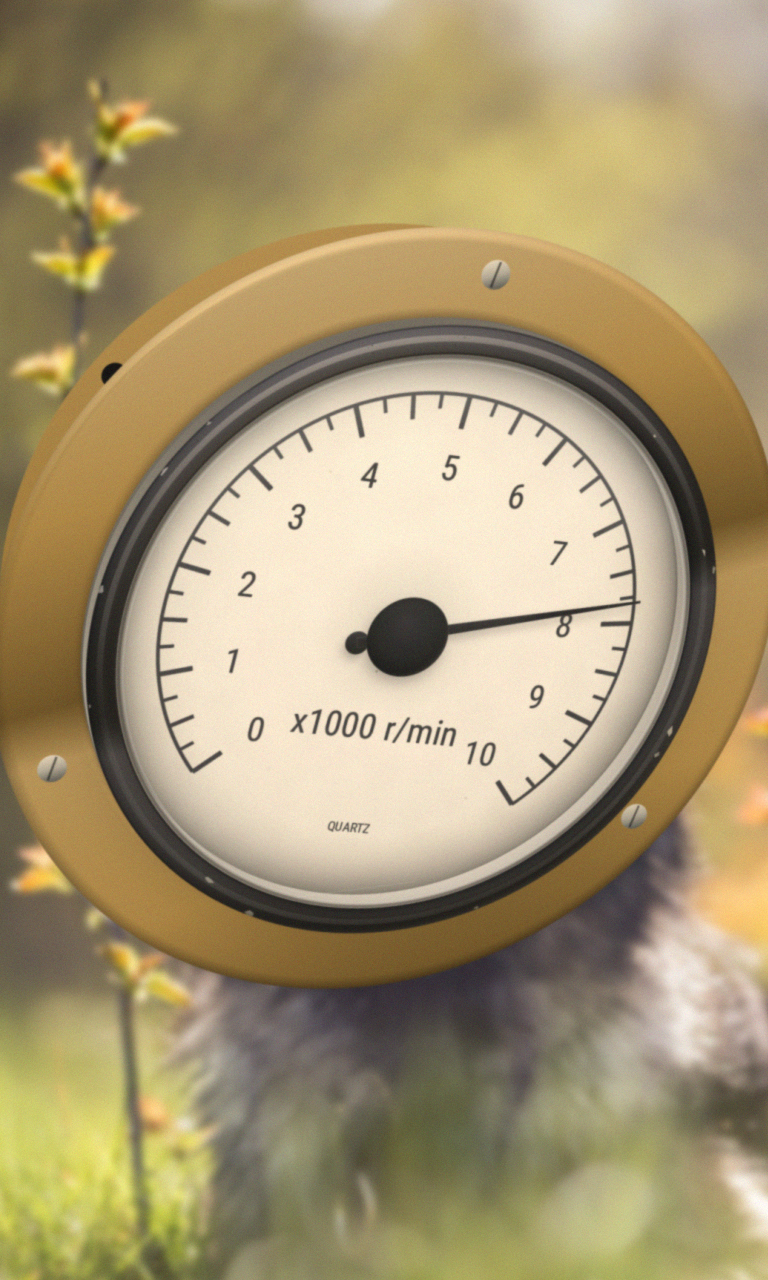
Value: 7750,rpm
